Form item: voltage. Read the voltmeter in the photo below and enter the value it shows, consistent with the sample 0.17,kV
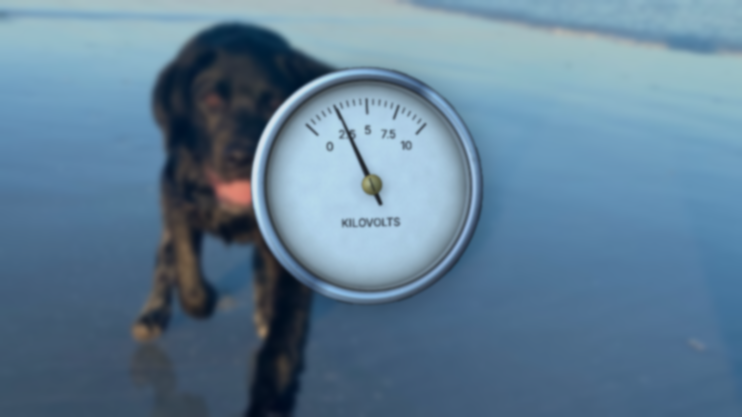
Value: 2.5,kV
